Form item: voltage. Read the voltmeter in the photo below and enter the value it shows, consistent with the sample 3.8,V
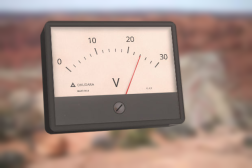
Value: 24,V
